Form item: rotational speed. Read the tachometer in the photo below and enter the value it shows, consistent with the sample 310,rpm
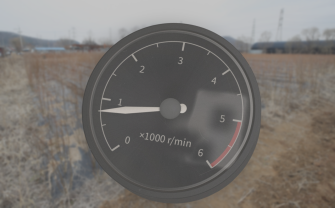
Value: 750,rpm
